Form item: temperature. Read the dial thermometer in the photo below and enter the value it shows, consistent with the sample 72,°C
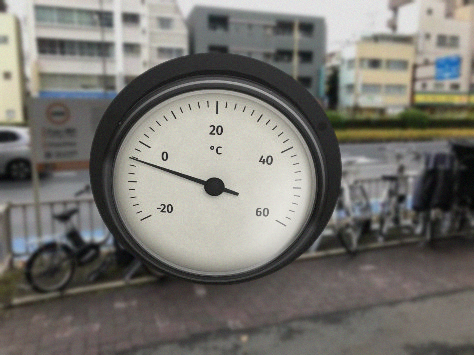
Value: -4,°C
